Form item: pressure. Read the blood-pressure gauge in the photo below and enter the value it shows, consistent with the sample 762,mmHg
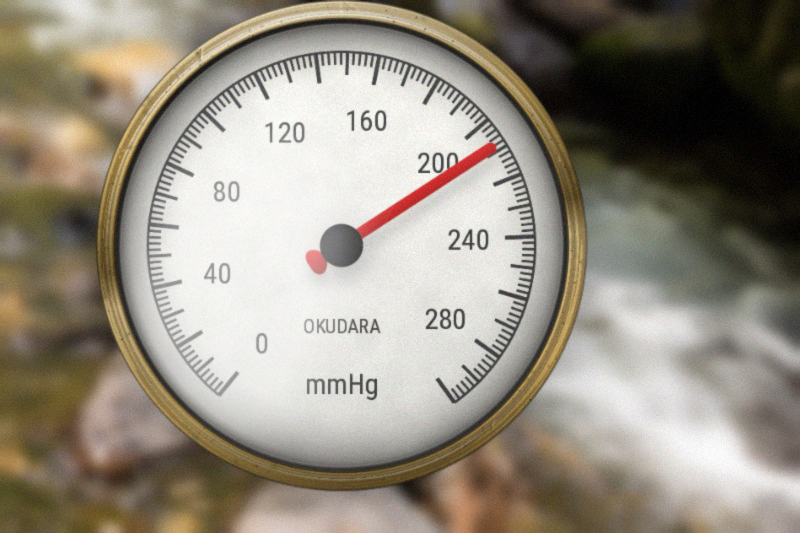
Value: 208,mmHg
